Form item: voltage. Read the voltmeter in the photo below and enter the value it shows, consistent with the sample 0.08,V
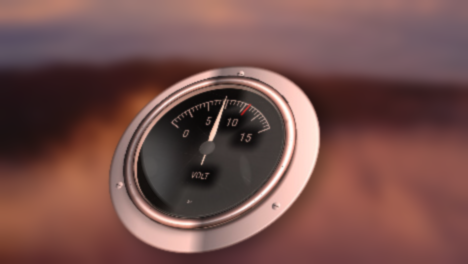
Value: 7.5,V
